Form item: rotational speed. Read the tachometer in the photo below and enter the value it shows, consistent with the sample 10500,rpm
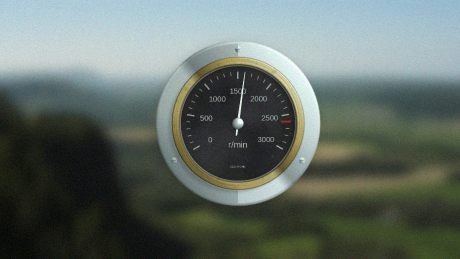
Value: 1600,rpm
